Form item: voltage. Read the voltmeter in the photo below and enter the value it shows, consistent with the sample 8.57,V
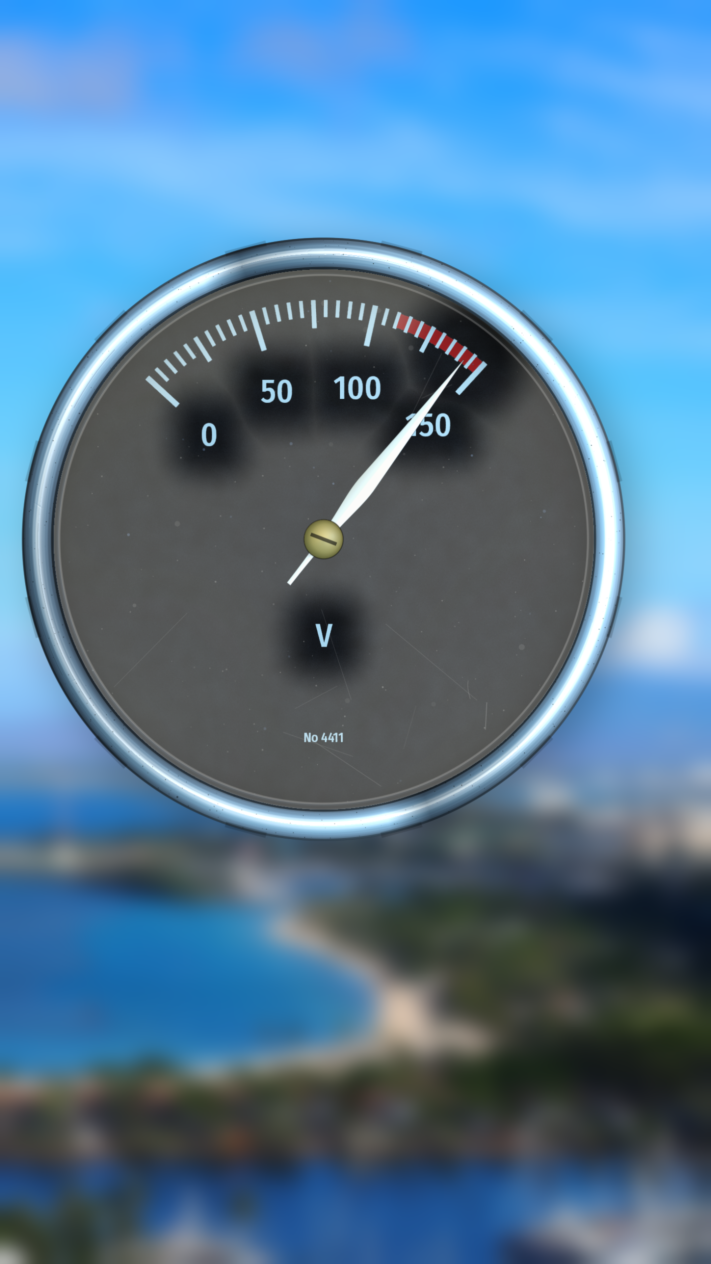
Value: 142.5,V
